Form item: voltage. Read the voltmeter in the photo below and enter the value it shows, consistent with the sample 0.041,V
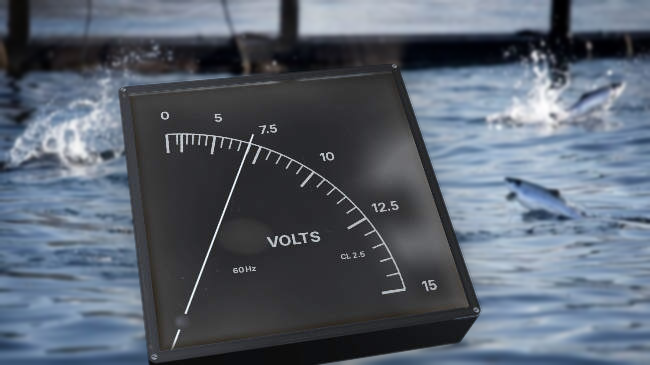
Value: 7,V
